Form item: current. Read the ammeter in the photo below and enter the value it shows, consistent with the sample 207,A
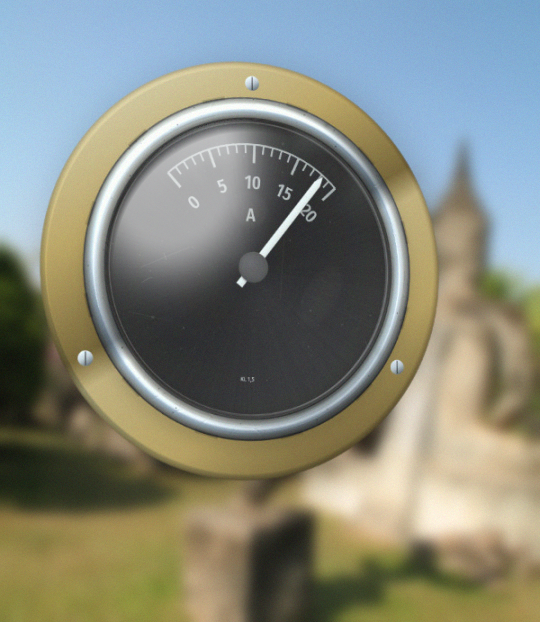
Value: 18,A
